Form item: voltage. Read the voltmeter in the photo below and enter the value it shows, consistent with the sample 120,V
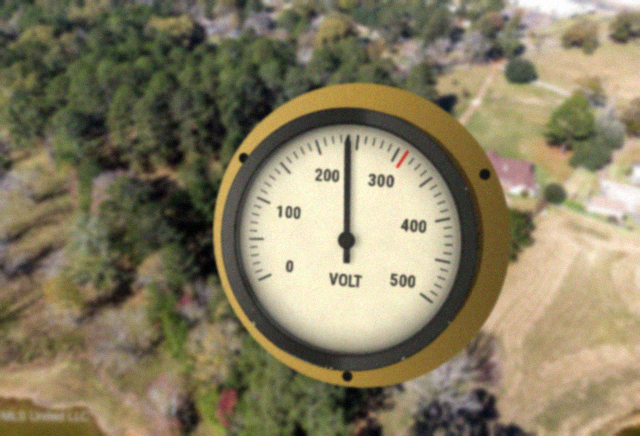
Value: 240,V
